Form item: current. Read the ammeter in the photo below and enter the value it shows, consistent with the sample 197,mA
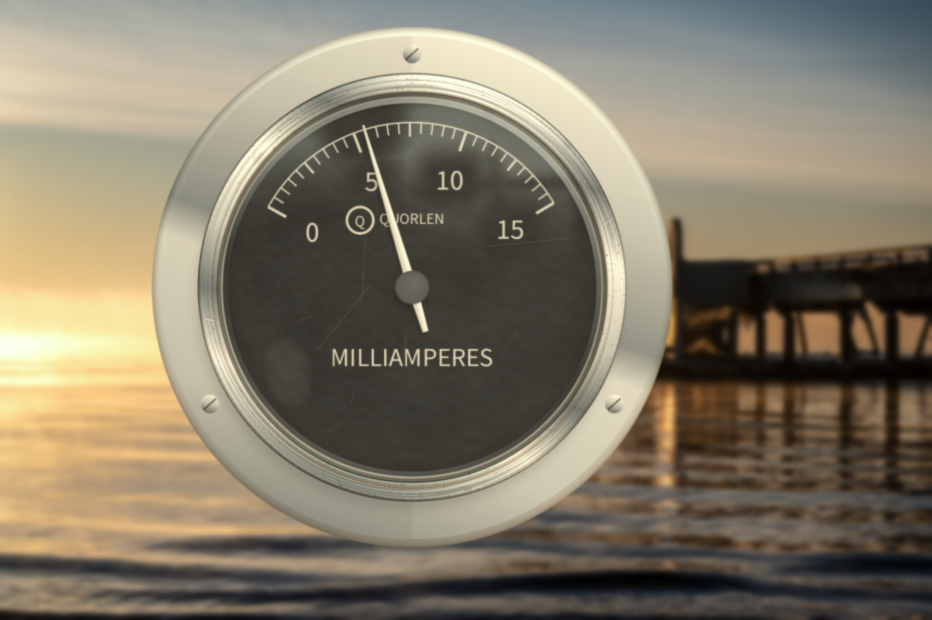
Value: 5.5,mA
